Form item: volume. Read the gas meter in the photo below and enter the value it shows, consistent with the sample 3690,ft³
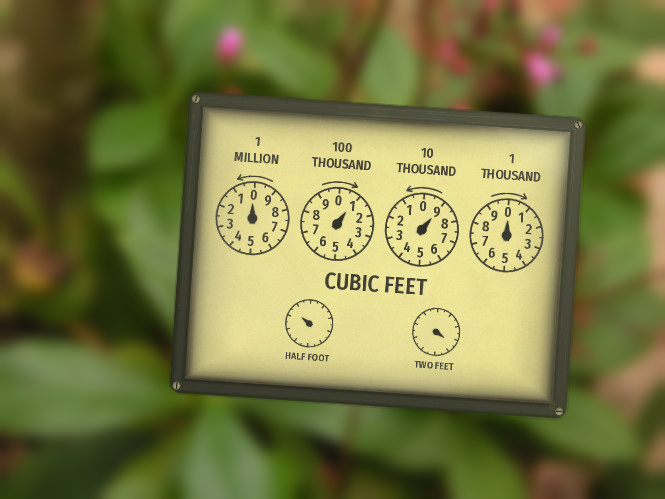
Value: 9000,ft³
